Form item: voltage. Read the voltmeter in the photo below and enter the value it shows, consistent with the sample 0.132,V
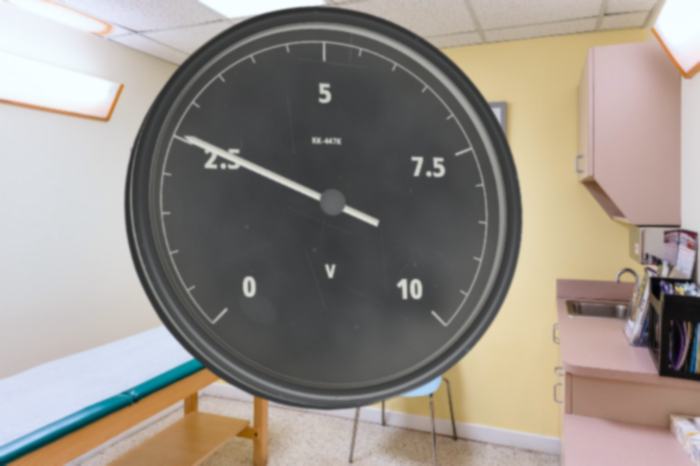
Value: 2.5,V
